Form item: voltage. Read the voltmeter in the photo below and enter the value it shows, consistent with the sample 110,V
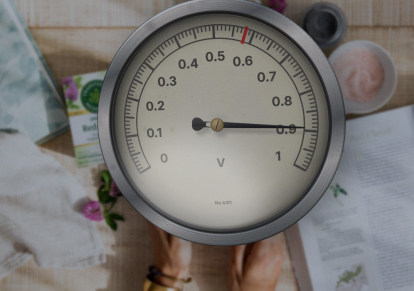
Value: 0.89,V
